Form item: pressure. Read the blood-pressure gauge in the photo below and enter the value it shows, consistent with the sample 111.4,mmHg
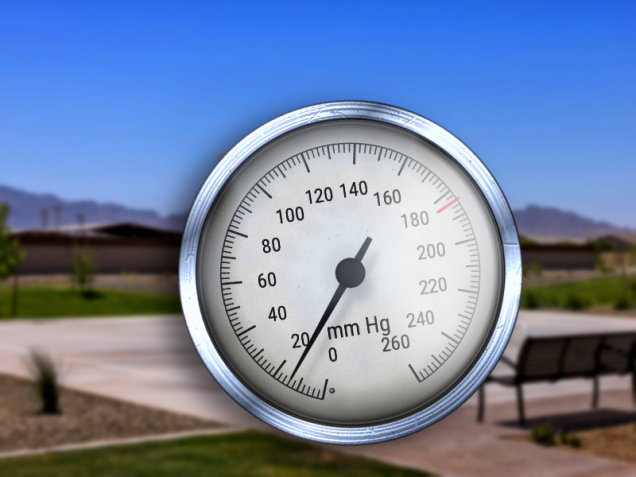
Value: 14,mmHg
